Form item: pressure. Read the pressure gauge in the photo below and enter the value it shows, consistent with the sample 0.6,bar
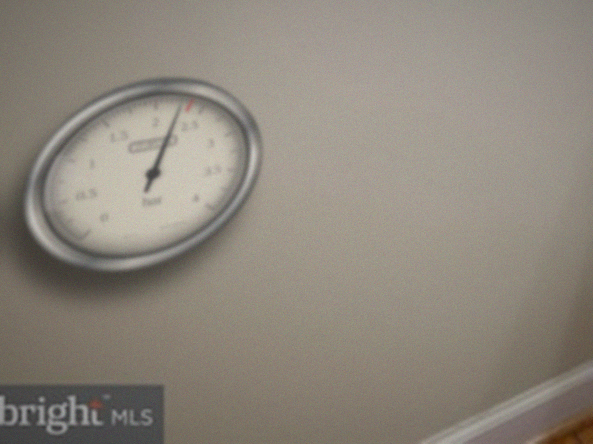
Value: 2.25,bar
